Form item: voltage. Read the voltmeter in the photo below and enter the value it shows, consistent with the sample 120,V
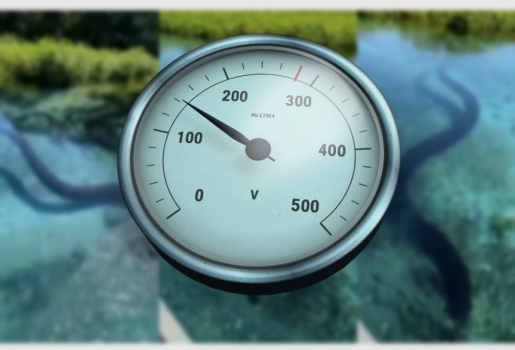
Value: 140,V
